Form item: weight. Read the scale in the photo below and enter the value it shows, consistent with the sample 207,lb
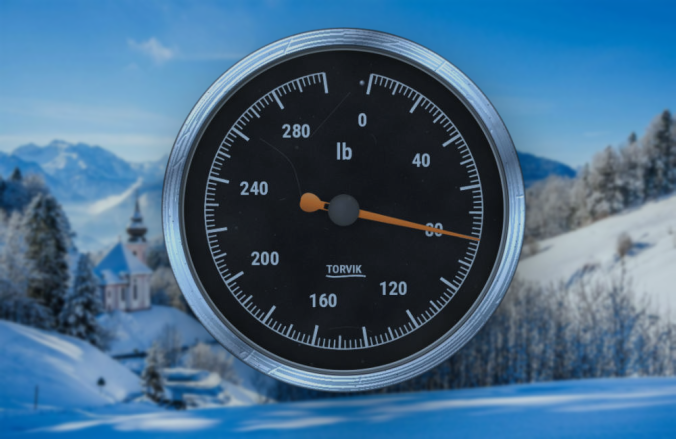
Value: 80,lb
